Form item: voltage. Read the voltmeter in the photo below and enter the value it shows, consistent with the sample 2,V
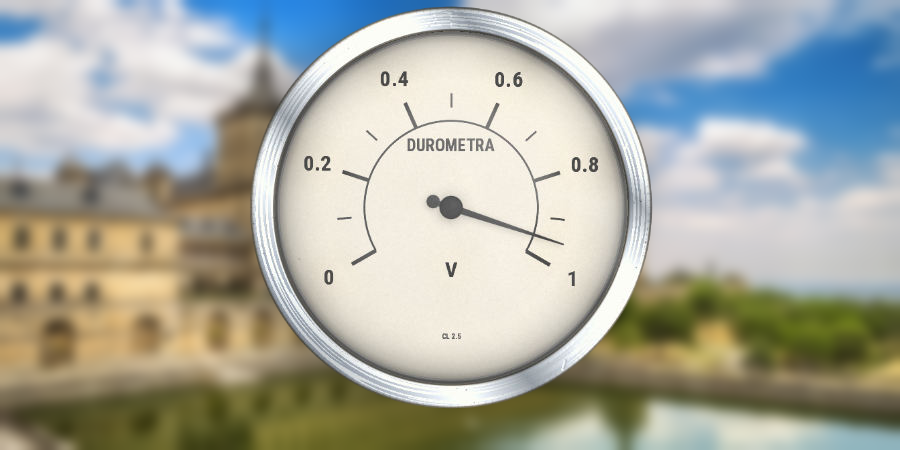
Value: 0.95,V
